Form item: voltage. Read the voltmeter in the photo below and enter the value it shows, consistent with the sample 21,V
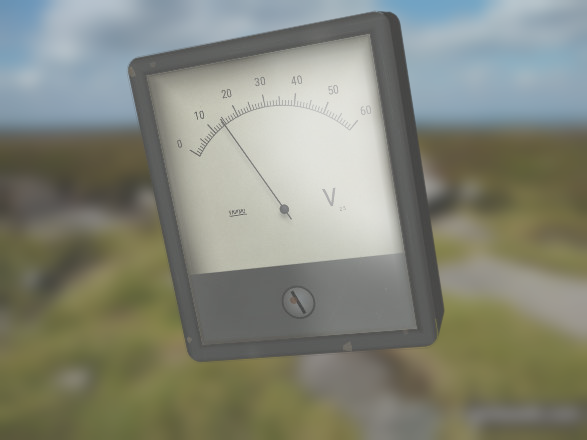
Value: 15,V
